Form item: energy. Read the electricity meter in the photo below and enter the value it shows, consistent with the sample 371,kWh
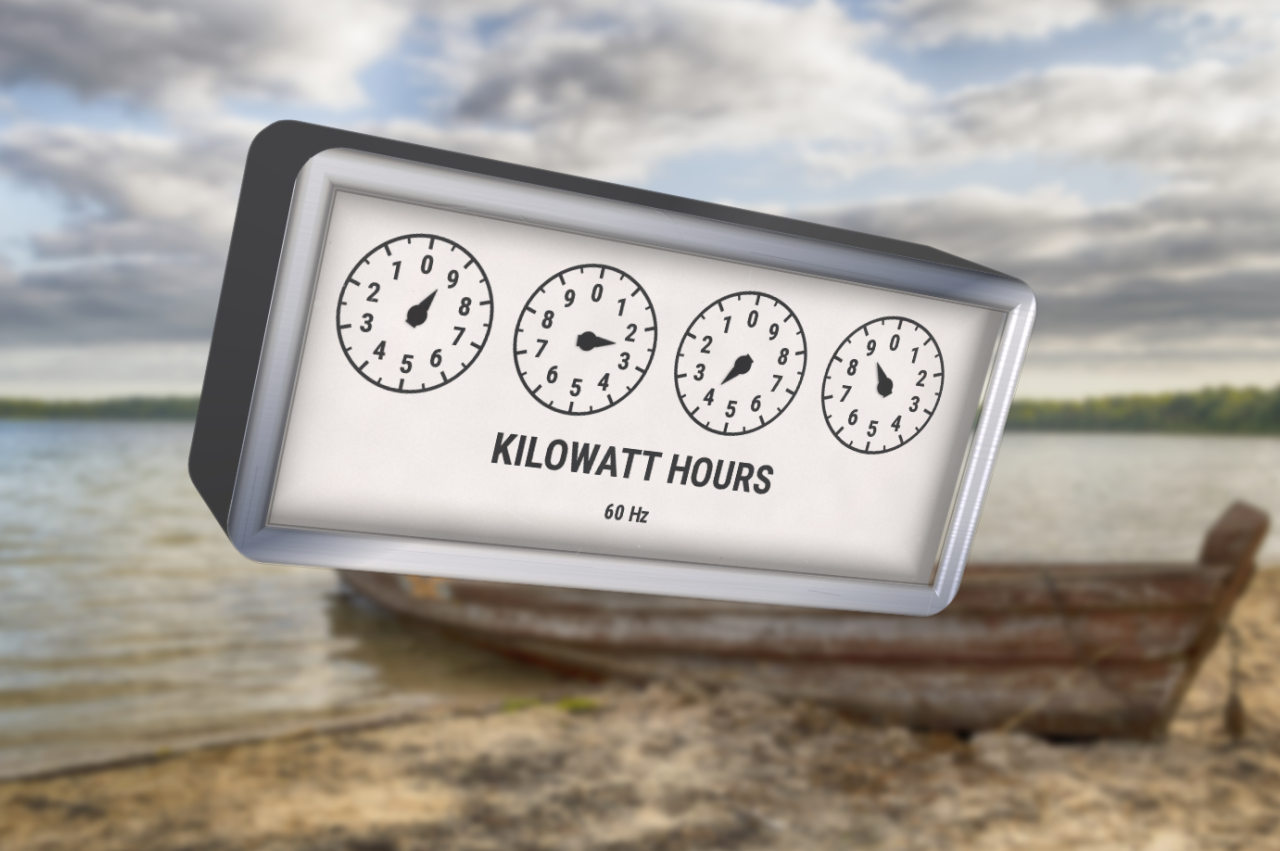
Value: 9239,kWh
